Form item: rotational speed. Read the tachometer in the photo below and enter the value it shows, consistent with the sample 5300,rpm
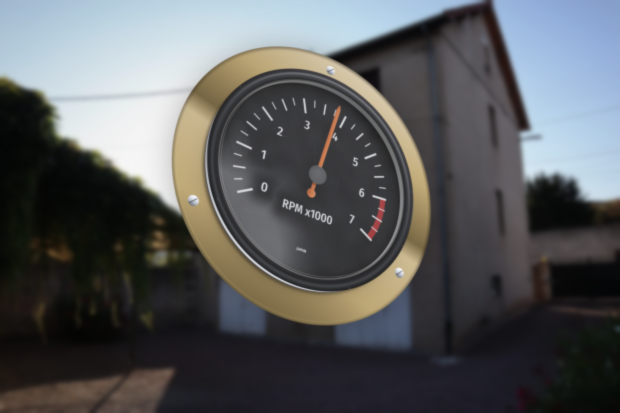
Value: 3750,rpm
